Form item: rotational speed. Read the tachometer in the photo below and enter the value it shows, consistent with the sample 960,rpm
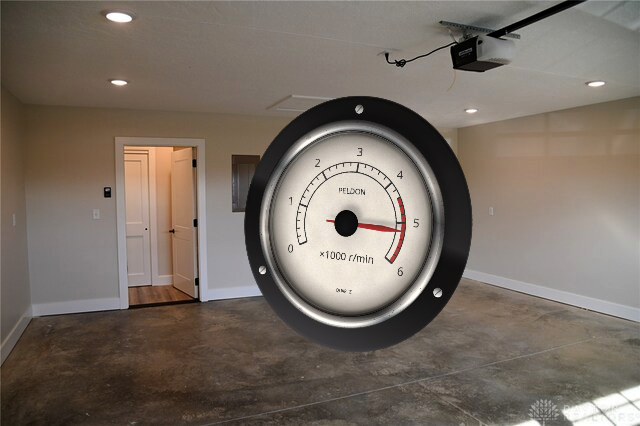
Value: 5200,rpm
